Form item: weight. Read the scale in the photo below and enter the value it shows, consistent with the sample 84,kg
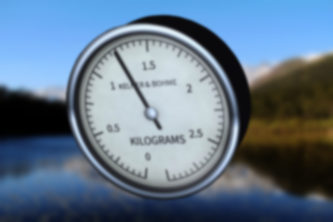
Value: 1.25,kg
